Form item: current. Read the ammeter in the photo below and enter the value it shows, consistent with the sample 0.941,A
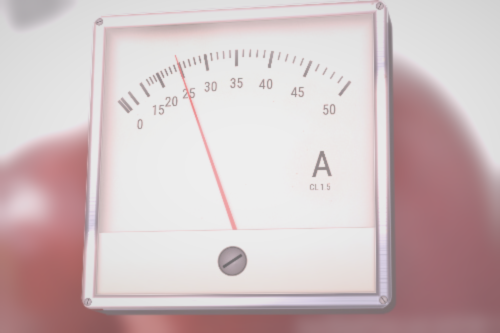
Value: 25,A
